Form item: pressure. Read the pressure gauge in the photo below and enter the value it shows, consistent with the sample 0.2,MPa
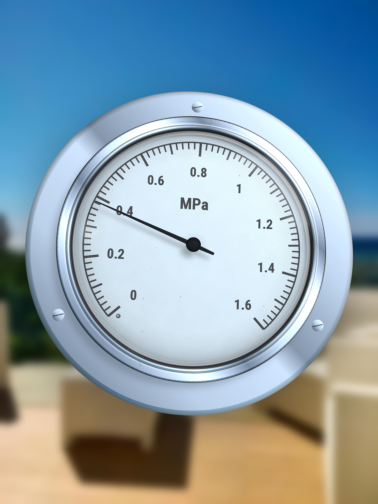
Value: 0.38,MPa
